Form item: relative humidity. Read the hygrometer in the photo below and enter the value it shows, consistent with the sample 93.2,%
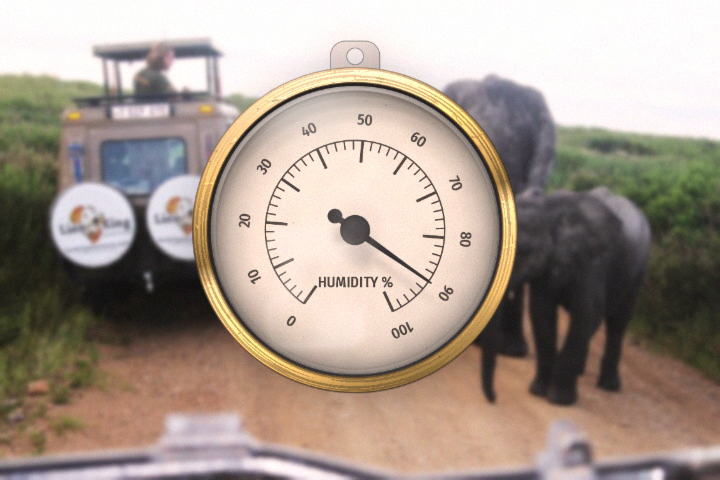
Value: 90,%
